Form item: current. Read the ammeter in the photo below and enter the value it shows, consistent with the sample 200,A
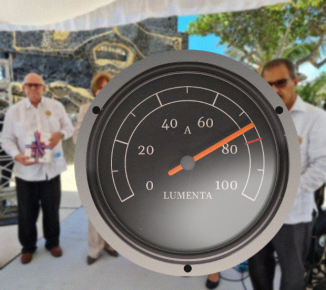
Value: 75,A
